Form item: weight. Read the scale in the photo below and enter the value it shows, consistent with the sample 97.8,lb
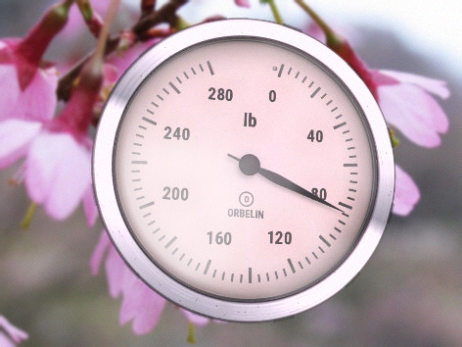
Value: 84,lb
